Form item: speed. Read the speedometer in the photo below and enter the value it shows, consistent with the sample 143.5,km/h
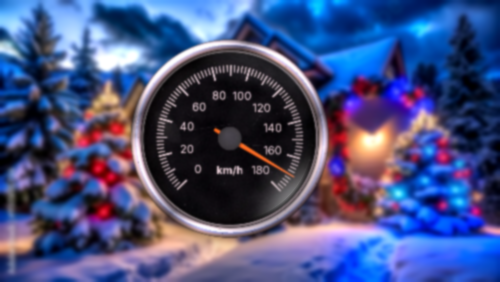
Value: 170,km/h
